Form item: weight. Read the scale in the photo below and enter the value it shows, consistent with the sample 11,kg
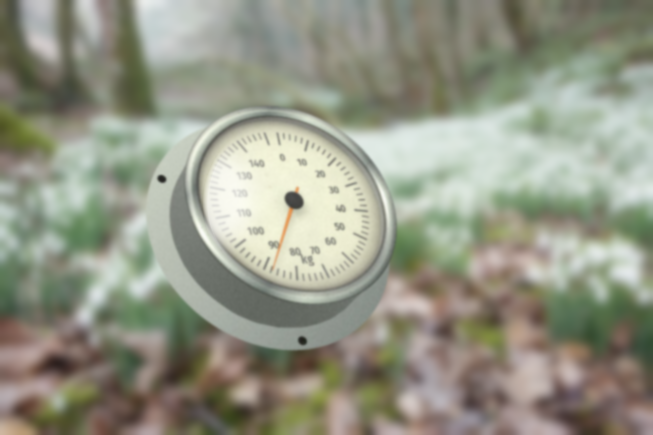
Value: 88,kg
